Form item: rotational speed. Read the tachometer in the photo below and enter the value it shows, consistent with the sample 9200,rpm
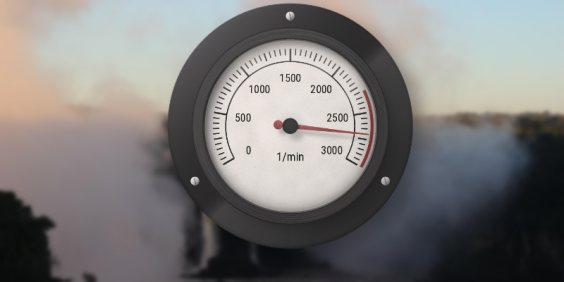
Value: 2700,rpm
